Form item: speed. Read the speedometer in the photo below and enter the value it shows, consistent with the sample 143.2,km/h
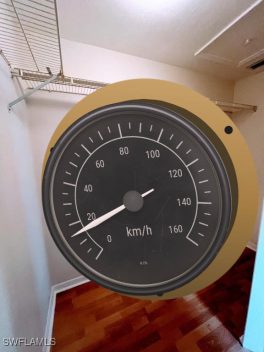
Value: 15,km/h
